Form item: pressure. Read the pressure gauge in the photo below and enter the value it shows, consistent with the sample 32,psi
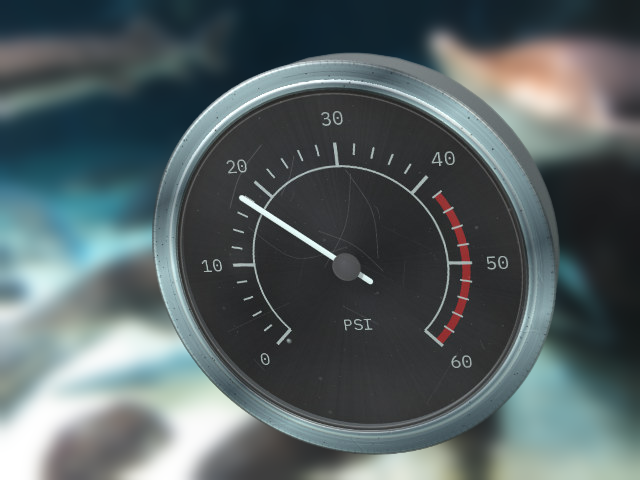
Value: 18,psi
